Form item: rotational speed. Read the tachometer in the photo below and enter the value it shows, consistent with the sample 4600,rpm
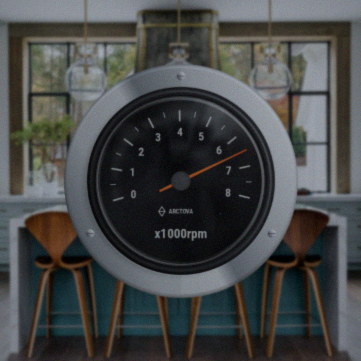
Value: 6500,rpm
